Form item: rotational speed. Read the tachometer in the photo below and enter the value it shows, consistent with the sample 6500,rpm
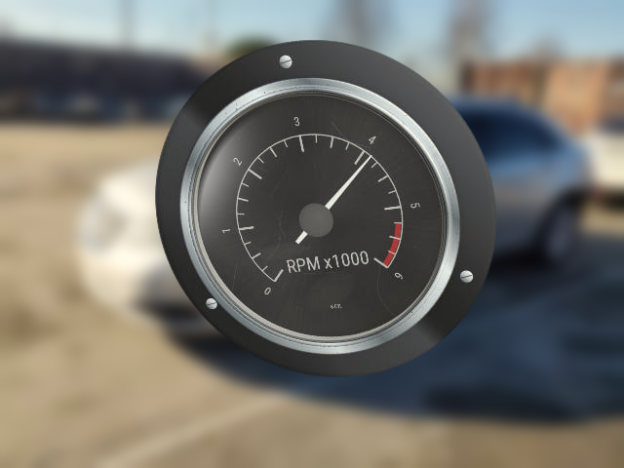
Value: 4125,rpm
